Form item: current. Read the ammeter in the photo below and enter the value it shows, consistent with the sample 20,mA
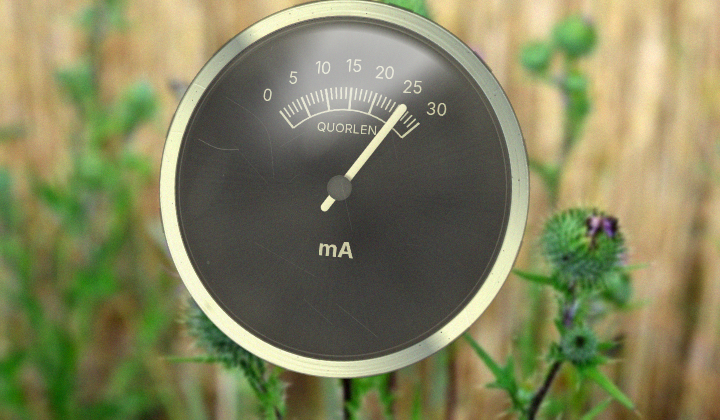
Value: 26,mA
